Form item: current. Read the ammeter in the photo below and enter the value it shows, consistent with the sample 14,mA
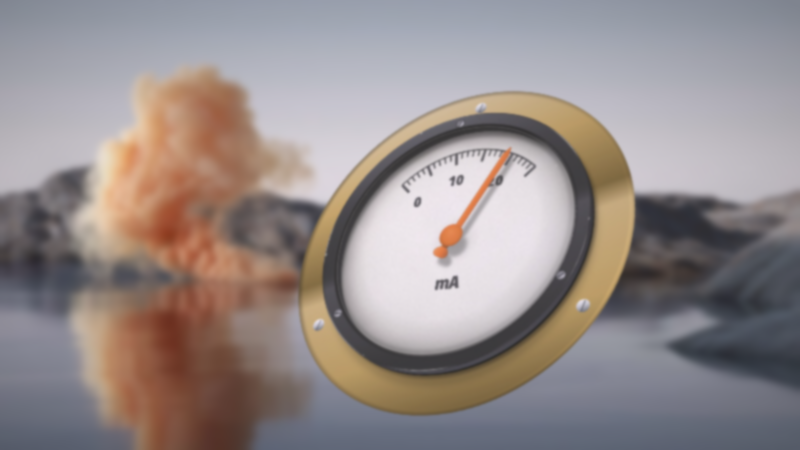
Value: 20,mA
